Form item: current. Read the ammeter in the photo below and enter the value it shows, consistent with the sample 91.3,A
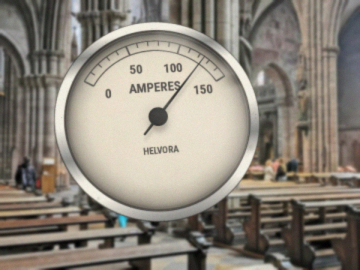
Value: 125,A
